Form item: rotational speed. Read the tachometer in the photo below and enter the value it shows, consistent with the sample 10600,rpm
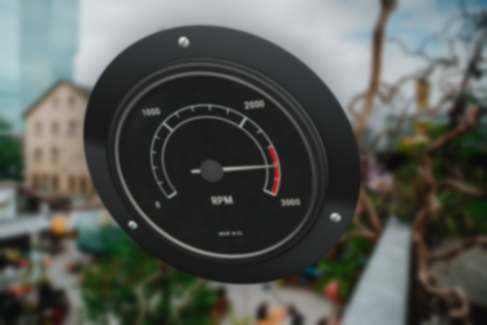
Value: 2600,rpm
